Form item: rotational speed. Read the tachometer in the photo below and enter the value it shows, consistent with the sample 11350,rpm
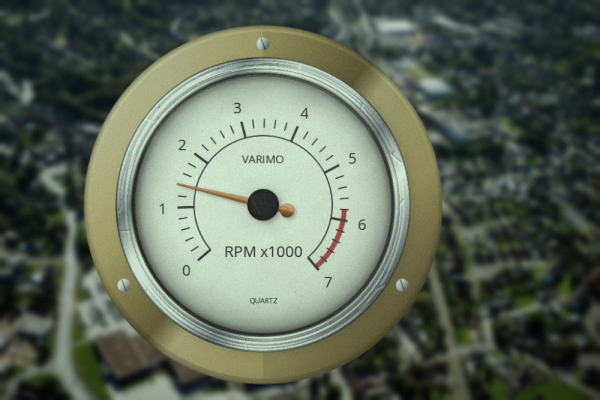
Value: 1400,rpm
